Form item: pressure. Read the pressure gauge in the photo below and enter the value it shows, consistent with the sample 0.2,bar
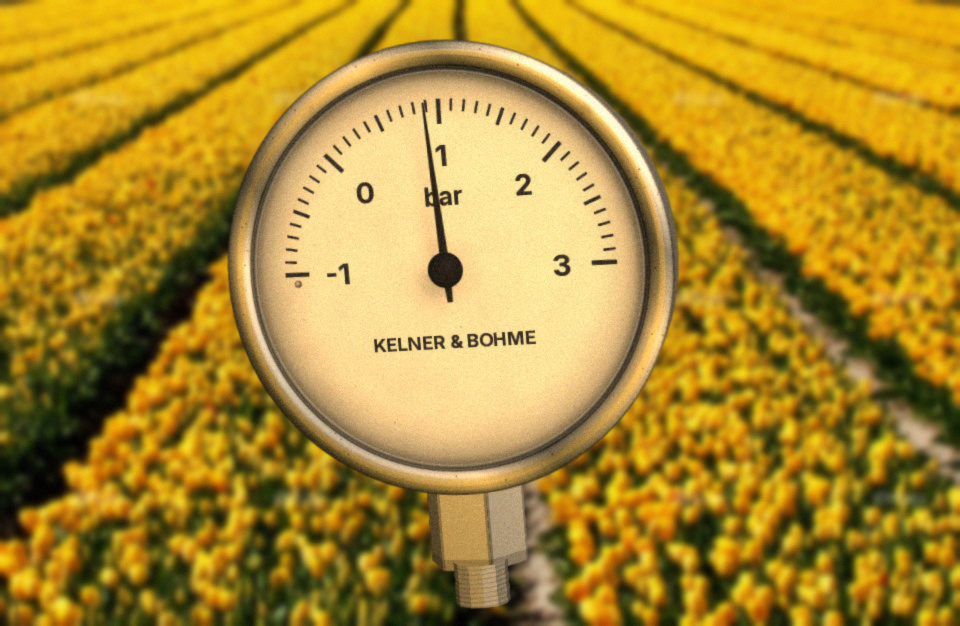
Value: 0.9,bar
